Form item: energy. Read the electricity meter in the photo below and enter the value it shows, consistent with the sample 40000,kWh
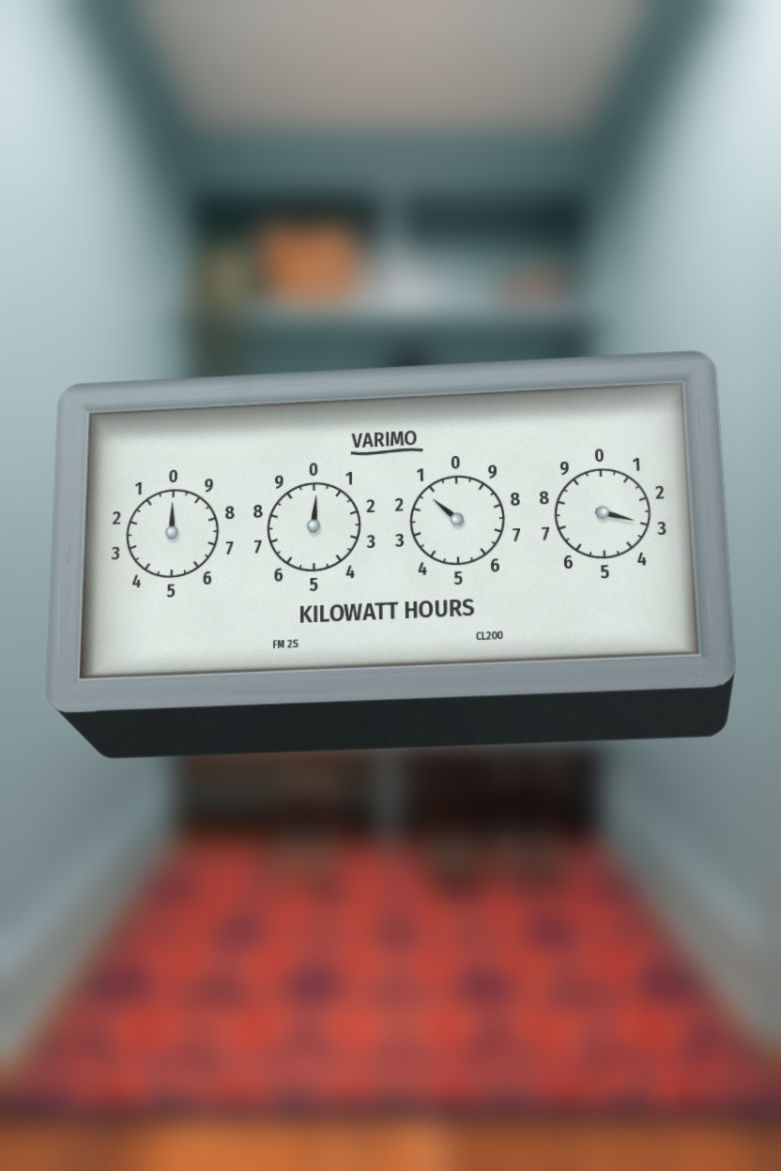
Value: 13,kWh
